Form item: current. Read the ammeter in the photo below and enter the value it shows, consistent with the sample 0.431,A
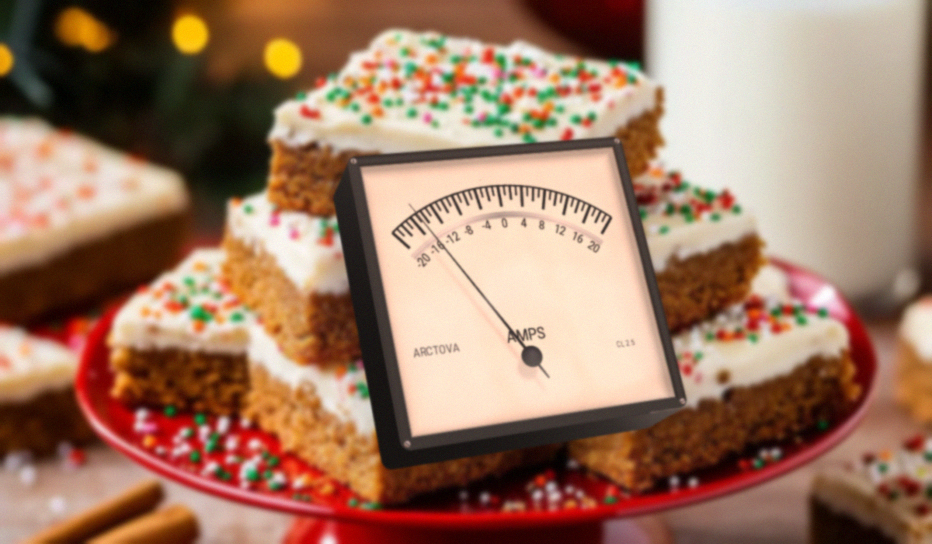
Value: -15,A
